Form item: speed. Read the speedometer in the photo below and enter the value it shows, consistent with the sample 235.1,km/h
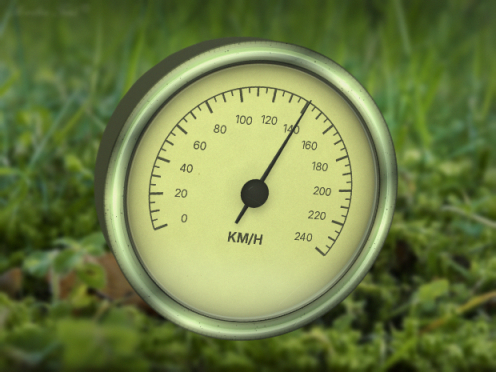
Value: 140,km/h
